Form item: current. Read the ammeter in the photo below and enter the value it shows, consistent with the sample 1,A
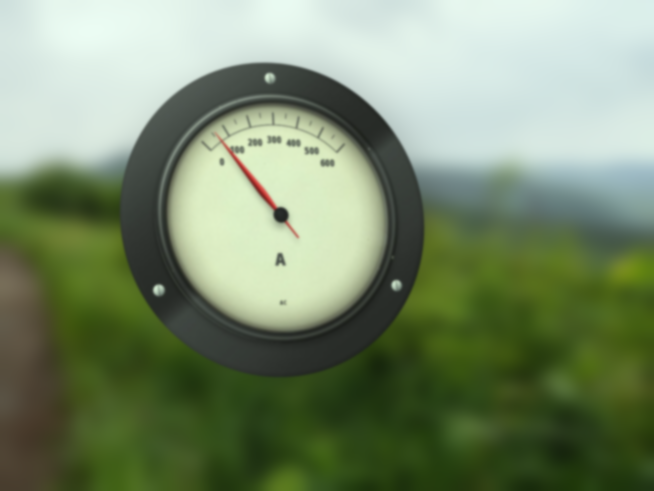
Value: 50,A
